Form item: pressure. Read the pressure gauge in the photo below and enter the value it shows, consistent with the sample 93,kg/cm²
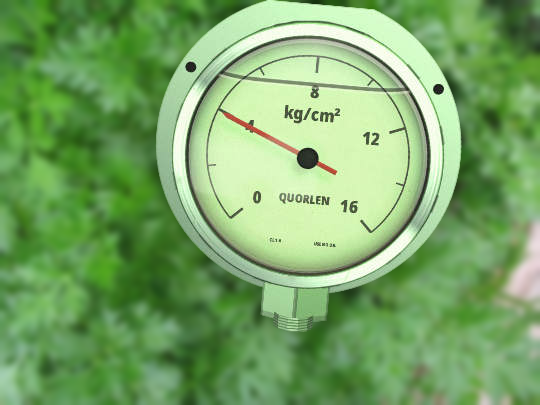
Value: 4,kg/cm²
